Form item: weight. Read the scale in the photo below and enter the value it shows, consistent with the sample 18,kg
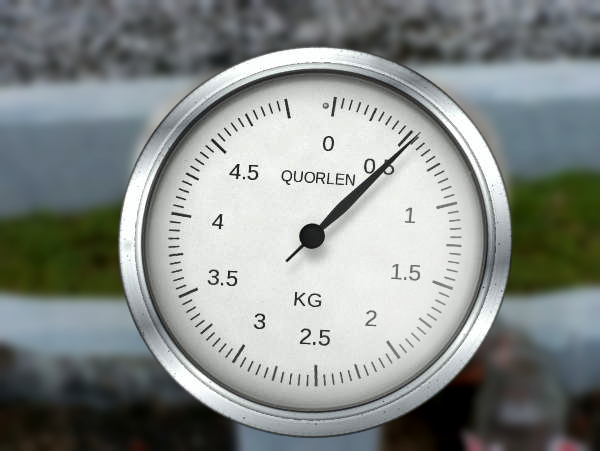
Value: 0.55,kg
